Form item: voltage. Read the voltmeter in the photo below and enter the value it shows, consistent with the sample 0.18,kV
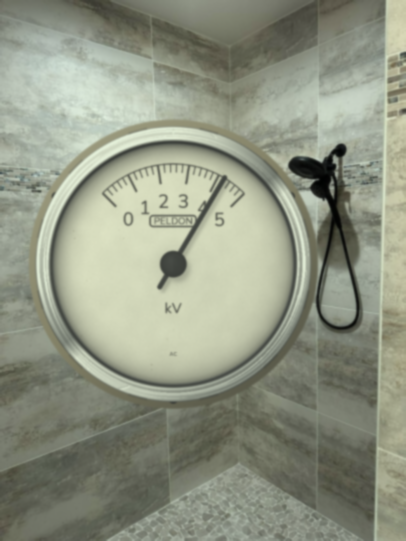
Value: 4.2,kV
